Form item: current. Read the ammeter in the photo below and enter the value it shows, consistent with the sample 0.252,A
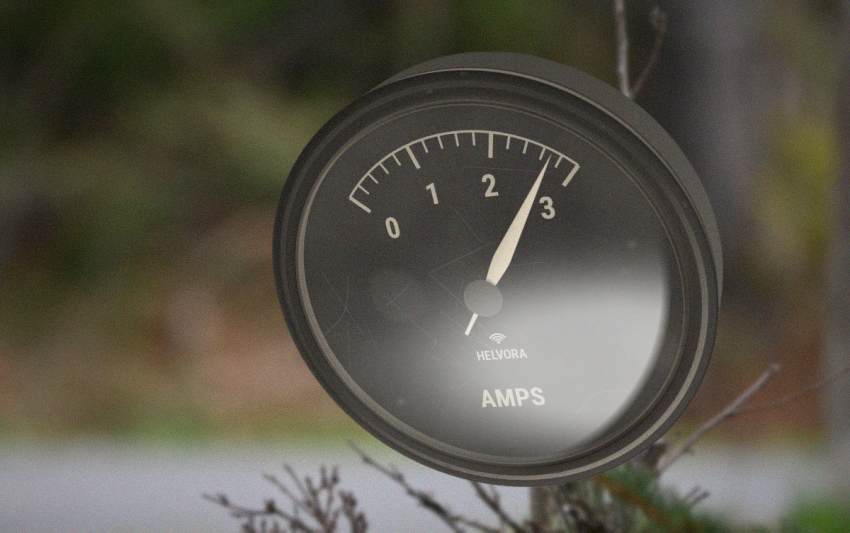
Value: 2.7,A
